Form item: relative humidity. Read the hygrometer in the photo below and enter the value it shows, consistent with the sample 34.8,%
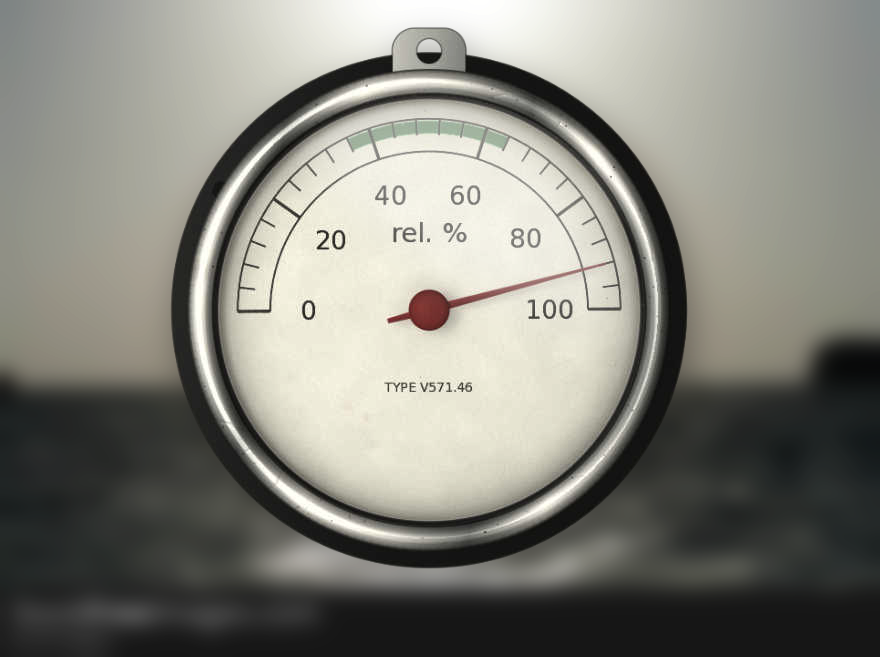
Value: 92,%
